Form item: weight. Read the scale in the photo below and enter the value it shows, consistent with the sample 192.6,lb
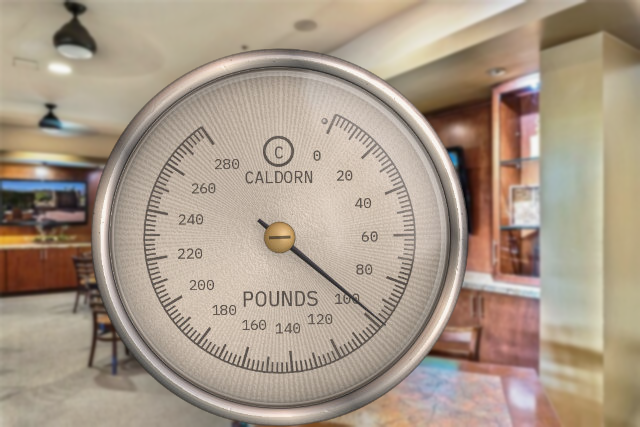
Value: 98,lb
